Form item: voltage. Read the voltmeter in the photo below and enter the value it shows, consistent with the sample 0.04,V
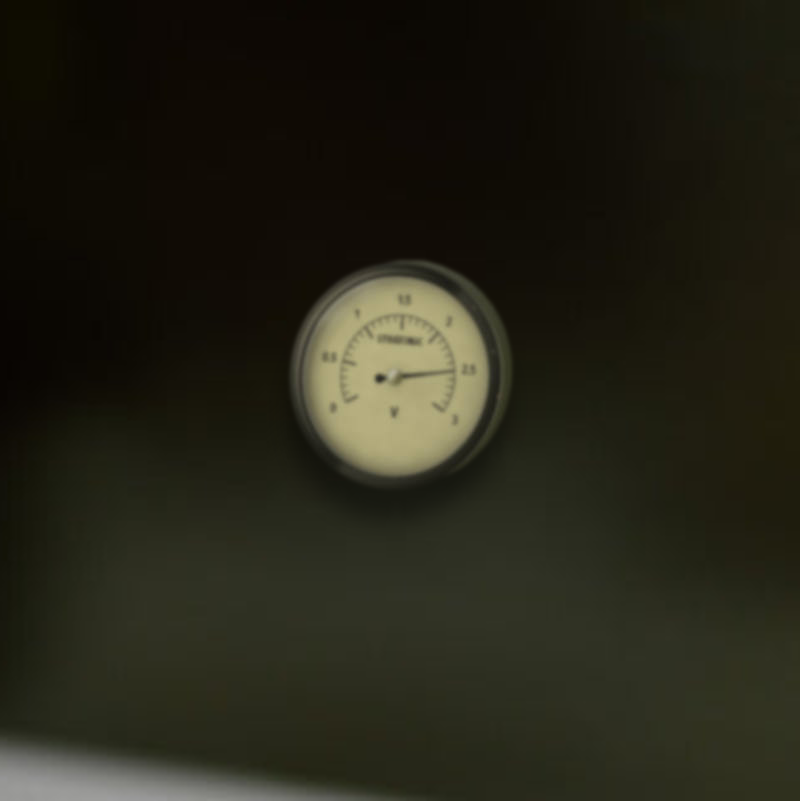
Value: 2.5,V
